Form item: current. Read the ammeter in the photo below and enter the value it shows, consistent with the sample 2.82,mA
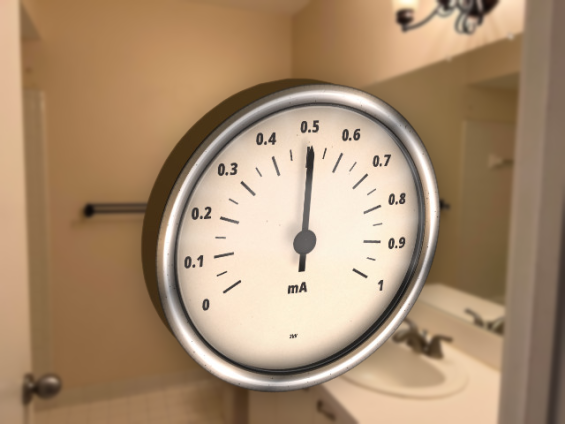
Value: 0.5,mA
